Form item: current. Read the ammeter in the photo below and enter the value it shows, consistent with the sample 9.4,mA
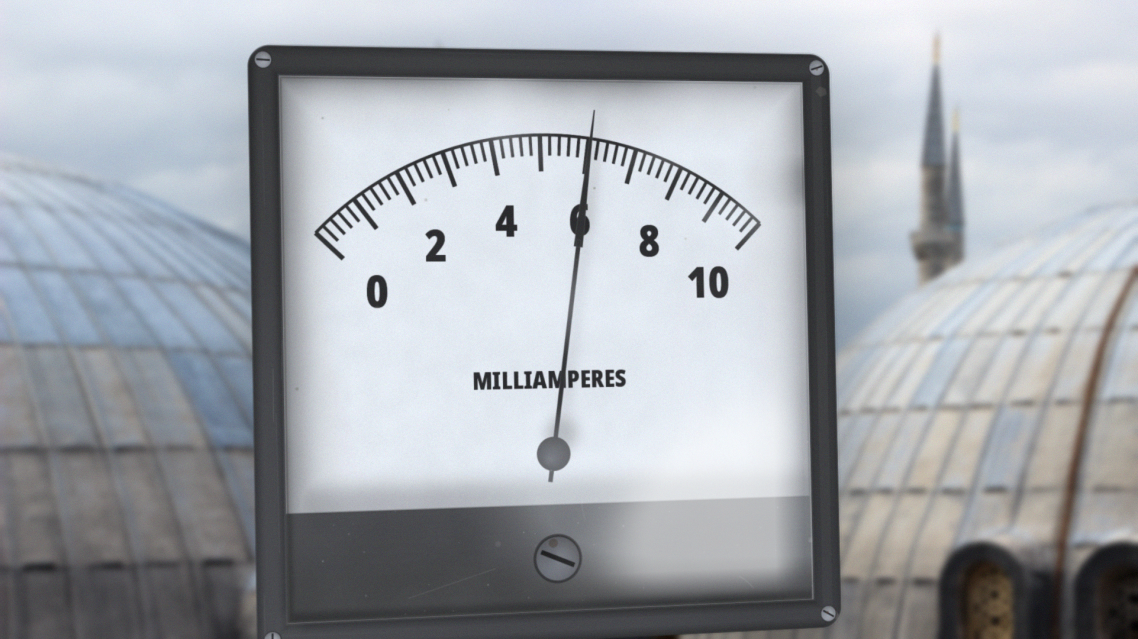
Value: 6,mA
